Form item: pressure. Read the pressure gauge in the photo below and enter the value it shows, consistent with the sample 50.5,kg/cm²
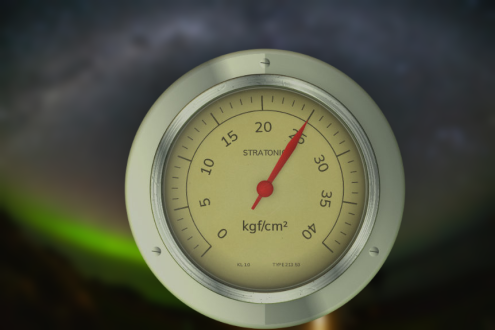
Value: 25,kg/cm²
